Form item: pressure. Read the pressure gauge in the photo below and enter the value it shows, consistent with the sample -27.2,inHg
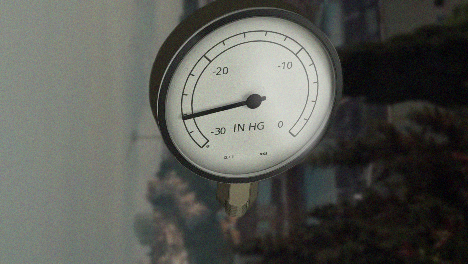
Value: -26,inHg
